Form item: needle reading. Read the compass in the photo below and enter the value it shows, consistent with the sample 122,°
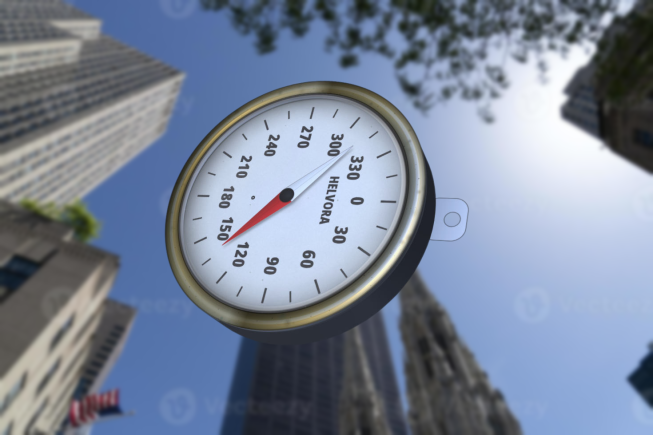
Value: 135,°
